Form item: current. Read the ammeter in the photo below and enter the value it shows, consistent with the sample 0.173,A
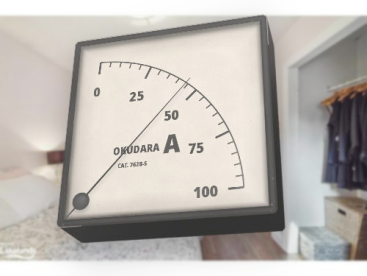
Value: 45,A
